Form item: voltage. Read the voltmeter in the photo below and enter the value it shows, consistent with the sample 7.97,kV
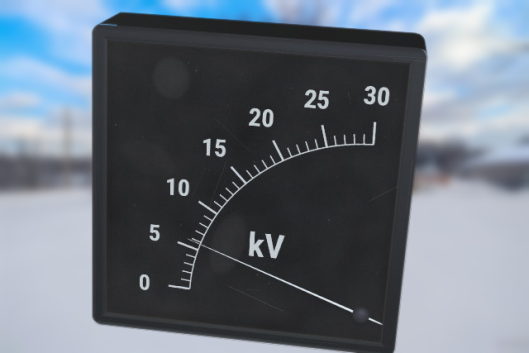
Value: 6,kV
